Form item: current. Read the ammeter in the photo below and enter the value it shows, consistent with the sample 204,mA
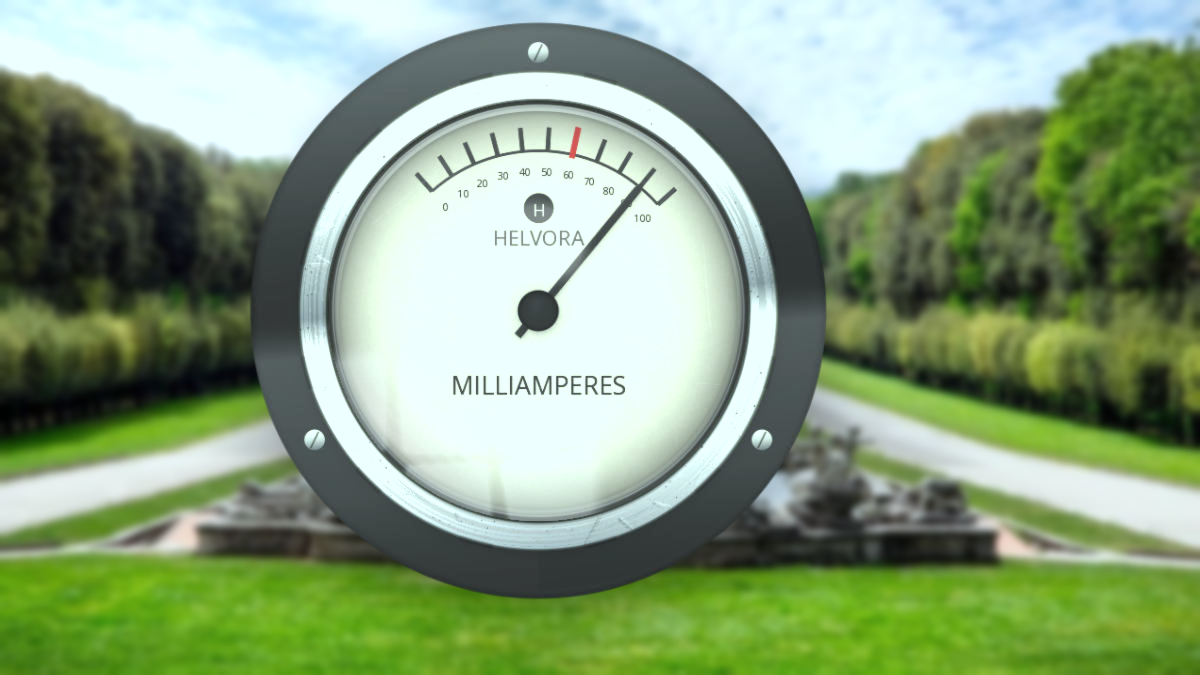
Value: 90,mA
